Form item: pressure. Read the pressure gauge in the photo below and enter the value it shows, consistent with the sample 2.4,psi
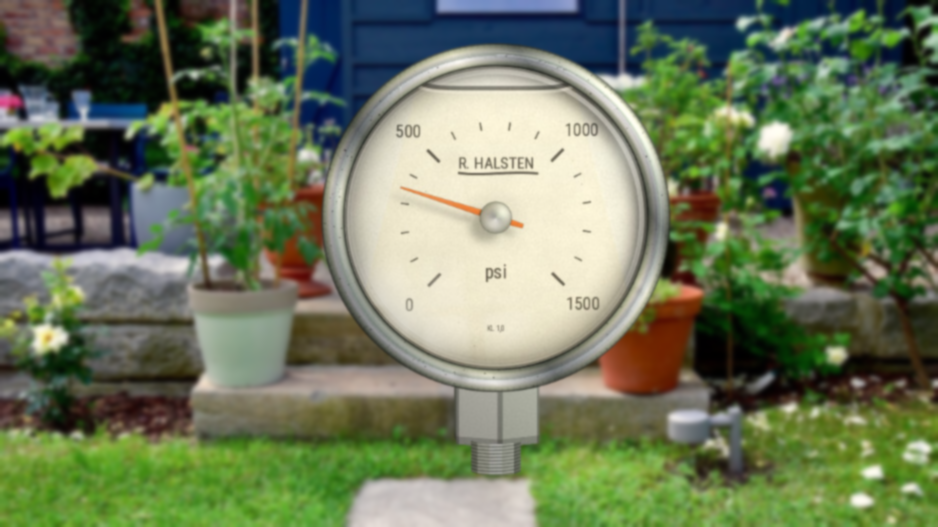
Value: 350,psi
